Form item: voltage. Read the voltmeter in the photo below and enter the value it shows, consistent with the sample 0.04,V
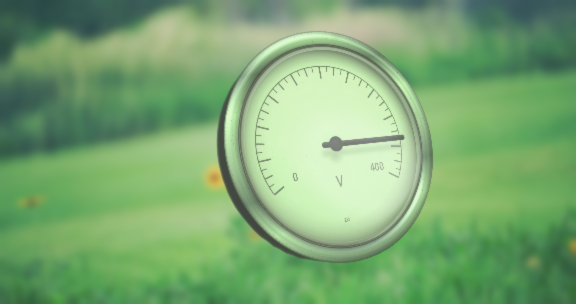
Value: 350,V
